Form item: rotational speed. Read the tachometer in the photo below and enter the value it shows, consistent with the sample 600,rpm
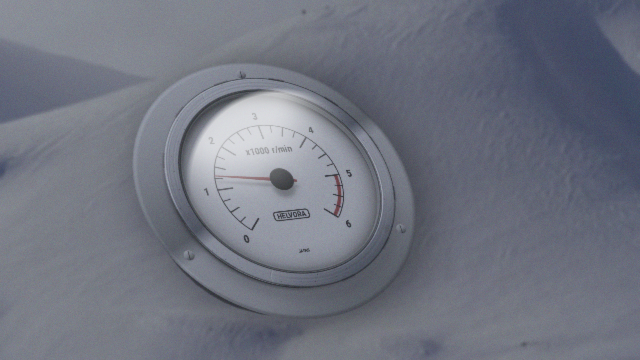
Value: 1250,rpm
